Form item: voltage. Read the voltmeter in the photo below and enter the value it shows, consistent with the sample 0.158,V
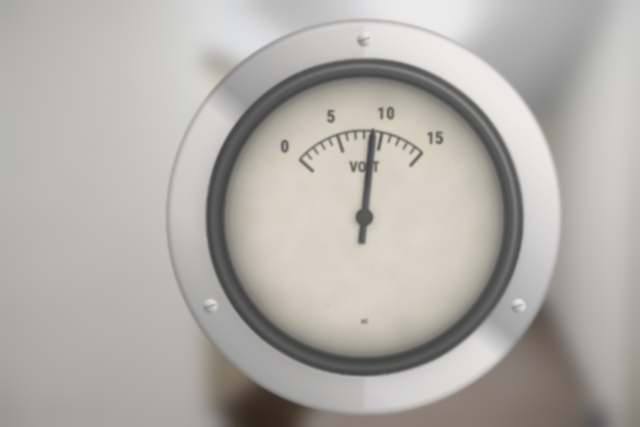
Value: 9,V
